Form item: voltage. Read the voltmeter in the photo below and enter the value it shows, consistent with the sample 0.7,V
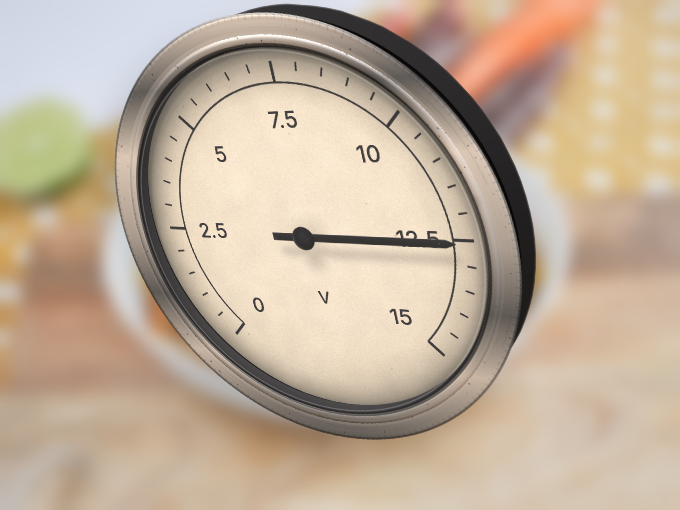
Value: 12.5,V
